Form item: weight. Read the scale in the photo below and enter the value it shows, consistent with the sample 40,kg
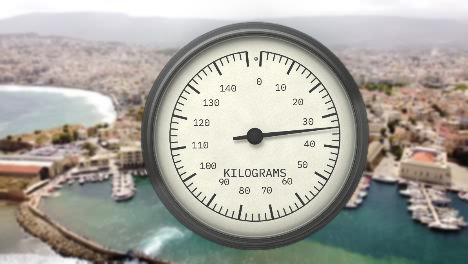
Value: 34,kg
